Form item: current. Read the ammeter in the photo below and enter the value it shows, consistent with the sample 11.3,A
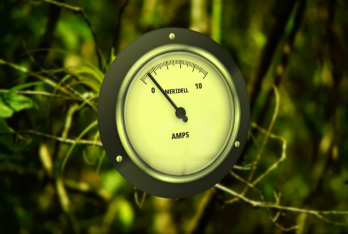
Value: 1,A
